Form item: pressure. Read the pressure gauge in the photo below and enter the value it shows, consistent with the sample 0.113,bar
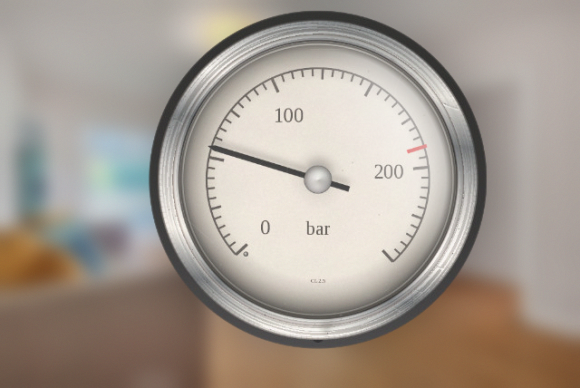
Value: 55,bar
